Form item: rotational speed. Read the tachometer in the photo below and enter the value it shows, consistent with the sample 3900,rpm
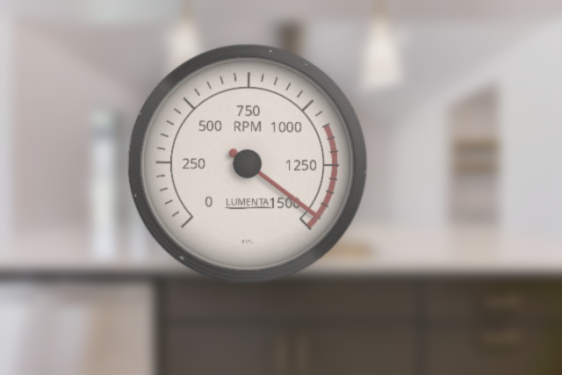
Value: 1450,rpm
